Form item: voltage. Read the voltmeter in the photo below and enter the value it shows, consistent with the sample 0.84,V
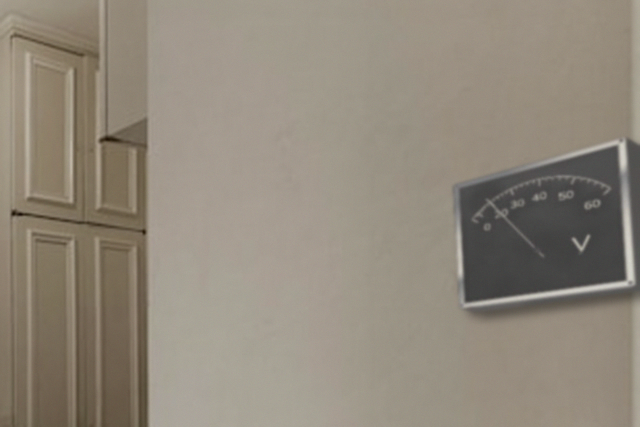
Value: 20,V
